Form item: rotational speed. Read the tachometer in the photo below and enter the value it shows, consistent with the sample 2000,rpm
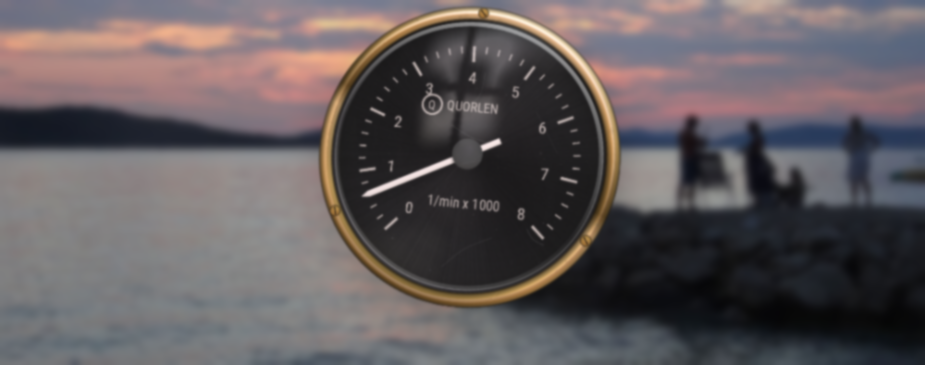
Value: 600,rpm
